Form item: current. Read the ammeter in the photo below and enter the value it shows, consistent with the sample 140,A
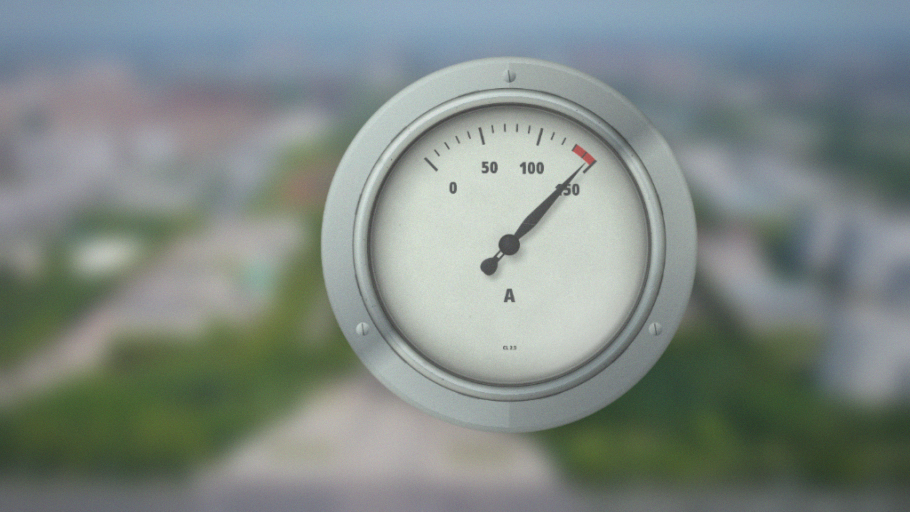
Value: 145,A
